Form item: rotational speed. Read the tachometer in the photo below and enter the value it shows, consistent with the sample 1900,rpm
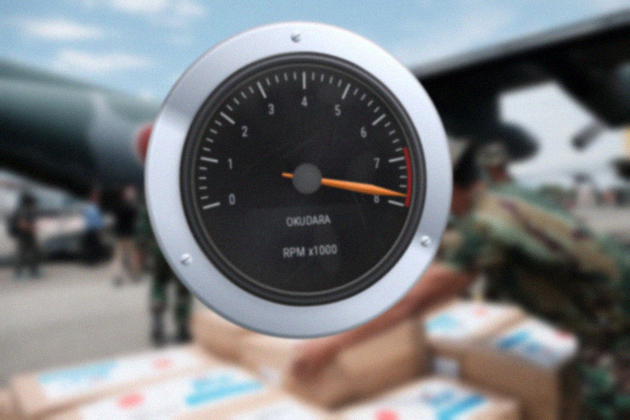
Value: 7800,rpm
